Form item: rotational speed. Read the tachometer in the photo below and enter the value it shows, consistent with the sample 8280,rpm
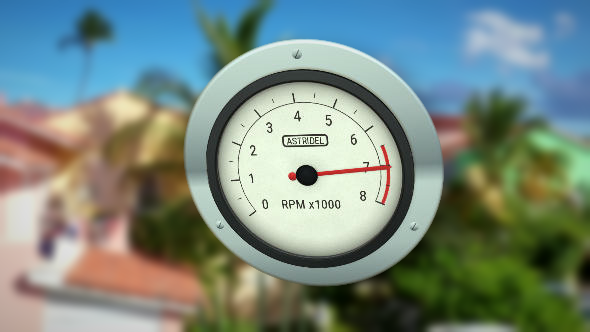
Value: 7000,rpm
